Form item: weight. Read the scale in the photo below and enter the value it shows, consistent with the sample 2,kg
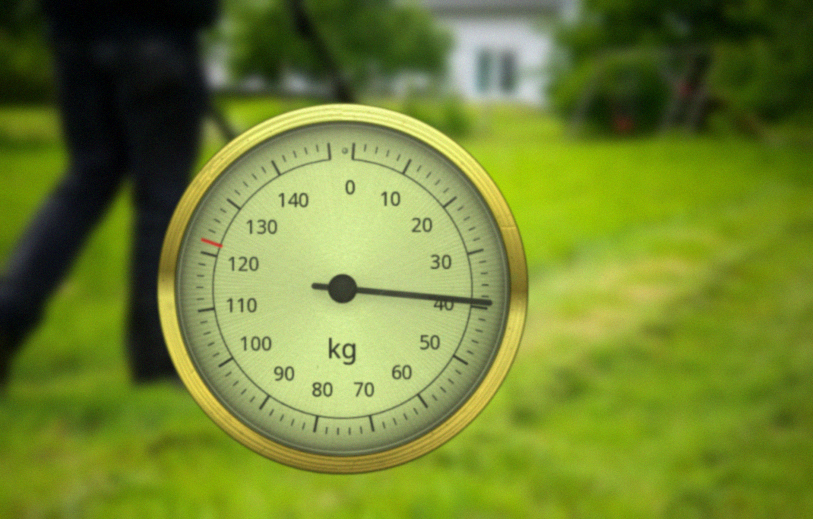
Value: 39,kg
